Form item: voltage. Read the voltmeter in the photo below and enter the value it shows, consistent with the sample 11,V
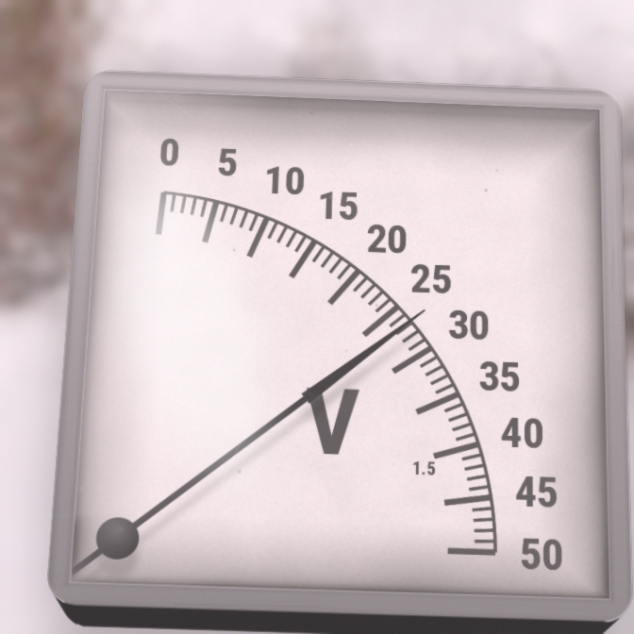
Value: 27,V
